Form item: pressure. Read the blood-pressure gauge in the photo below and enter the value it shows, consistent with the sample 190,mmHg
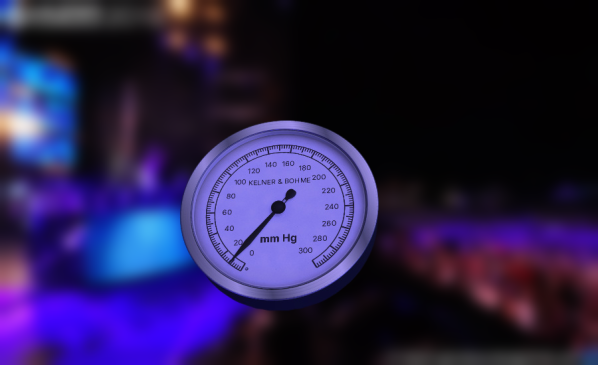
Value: 10,mmHg
